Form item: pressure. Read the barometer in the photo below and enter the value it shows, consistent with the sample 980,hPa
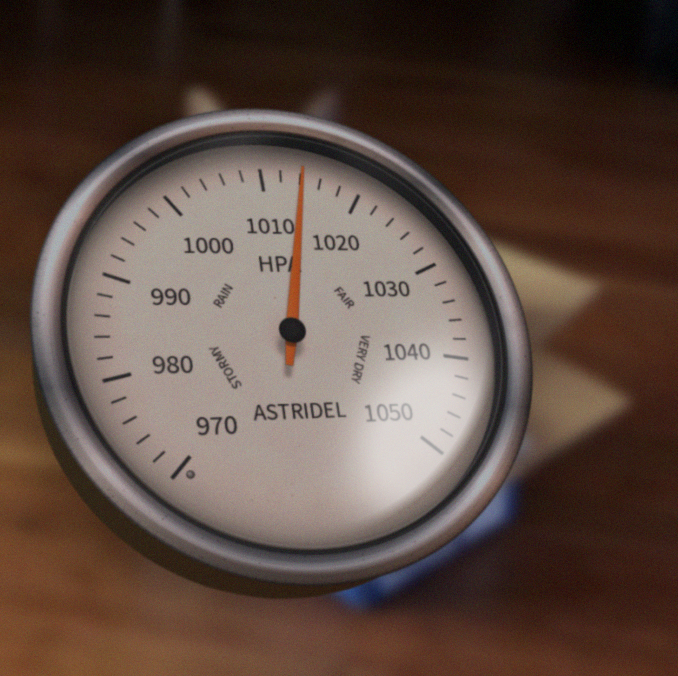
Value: 1014,hPa
